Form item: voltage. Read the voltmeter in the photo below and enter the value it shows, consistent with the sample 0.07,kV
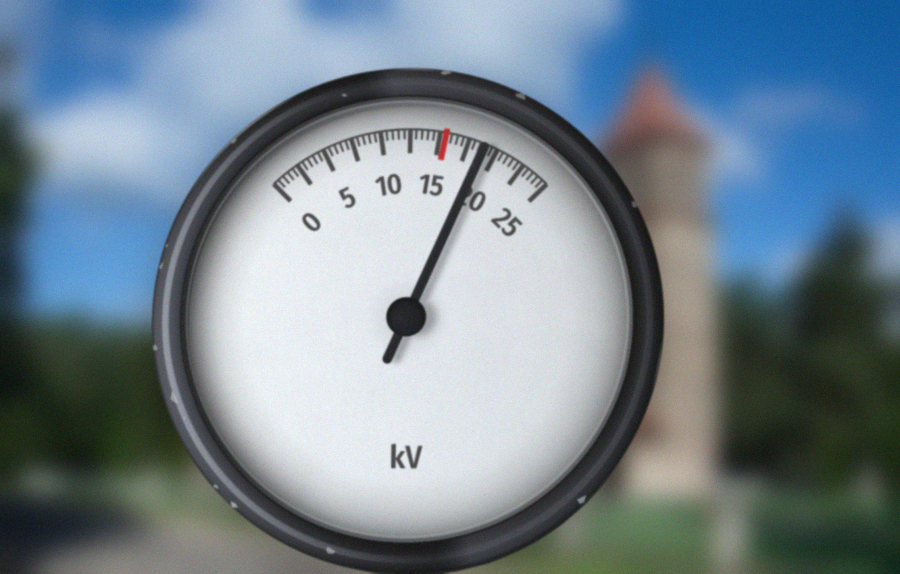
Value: 19,kV
